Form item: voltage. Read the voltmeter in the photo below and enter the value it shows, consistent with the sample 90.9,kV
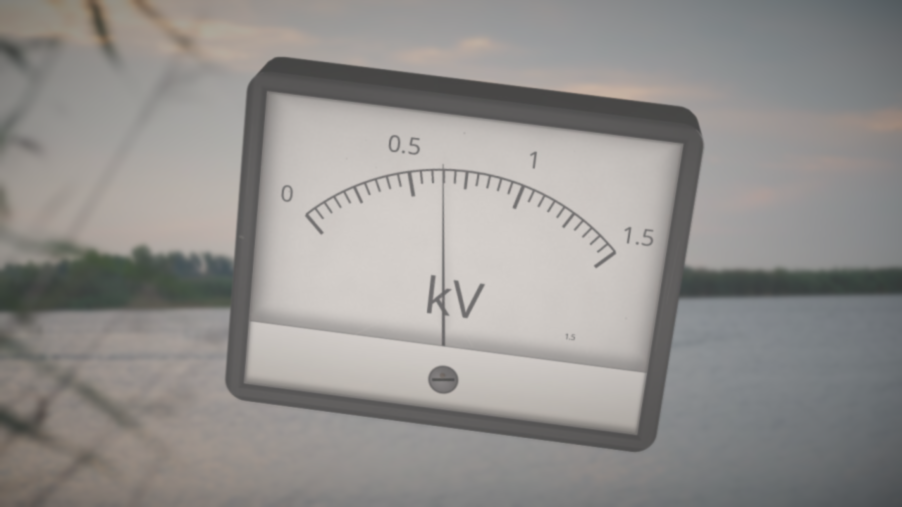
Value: 0.65,kV
